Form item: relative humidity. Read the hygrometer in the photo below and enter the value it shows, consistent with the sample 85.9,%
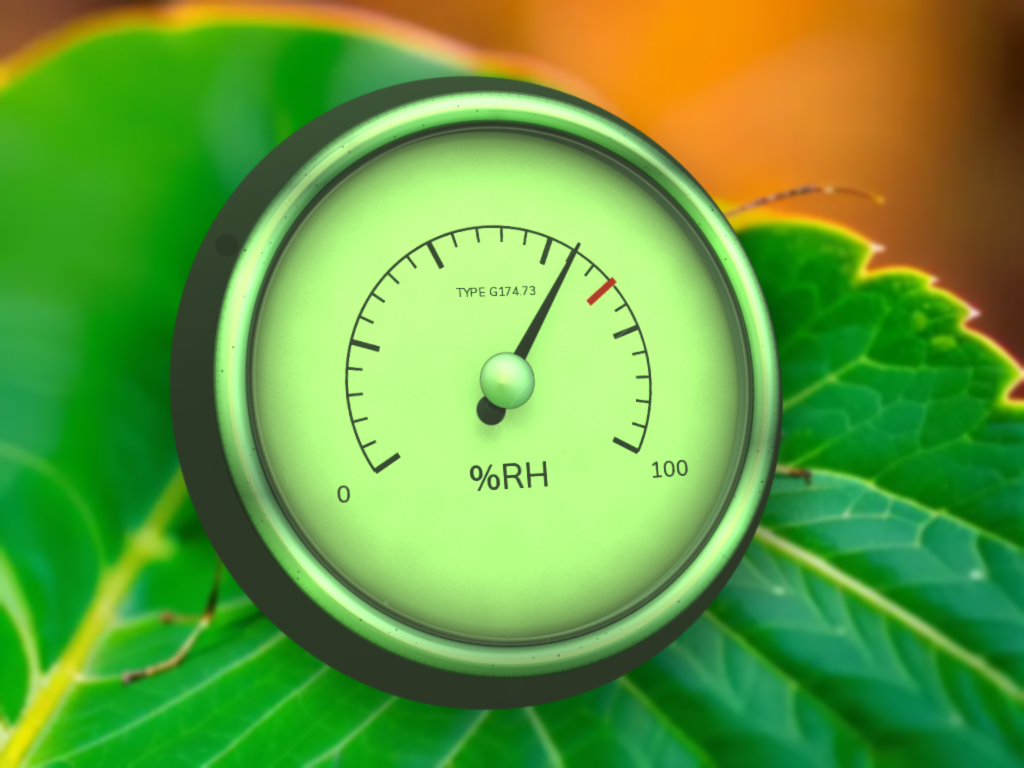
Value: 64,%
